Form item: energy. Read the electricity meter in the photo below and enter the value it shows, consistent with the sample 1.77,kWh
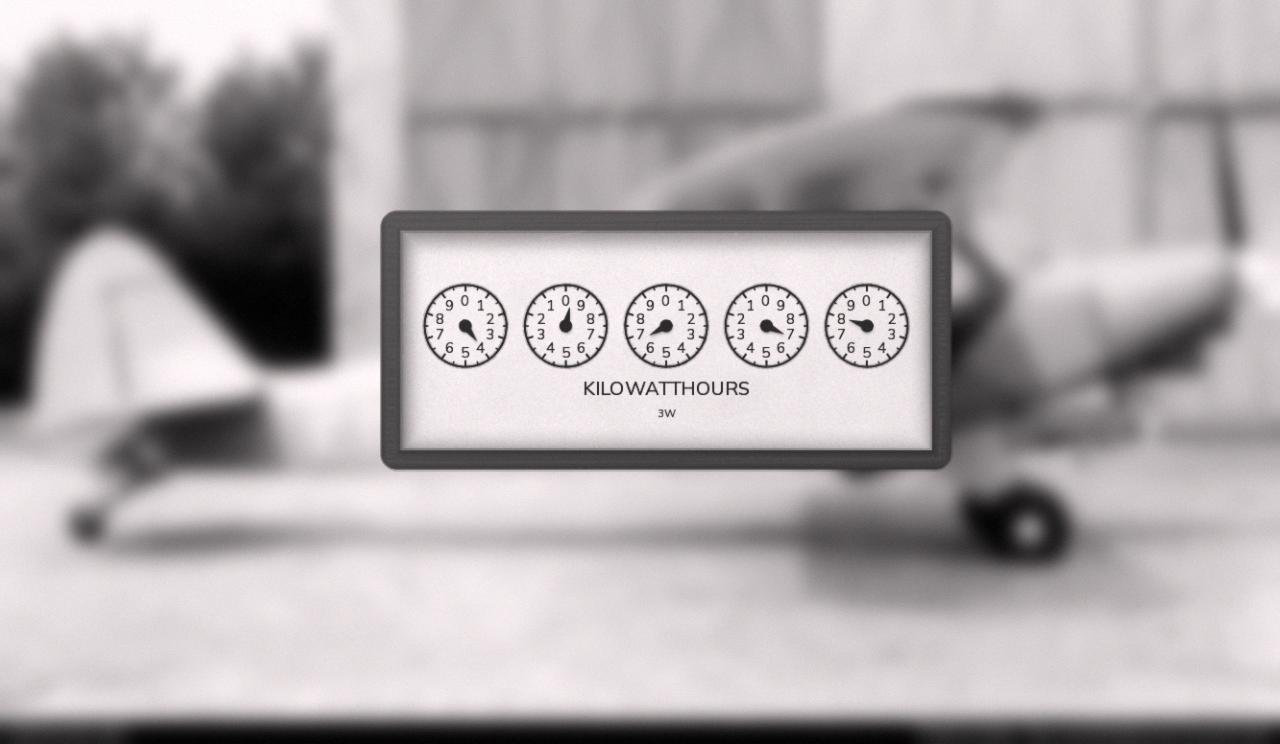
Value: 39668,kWh
